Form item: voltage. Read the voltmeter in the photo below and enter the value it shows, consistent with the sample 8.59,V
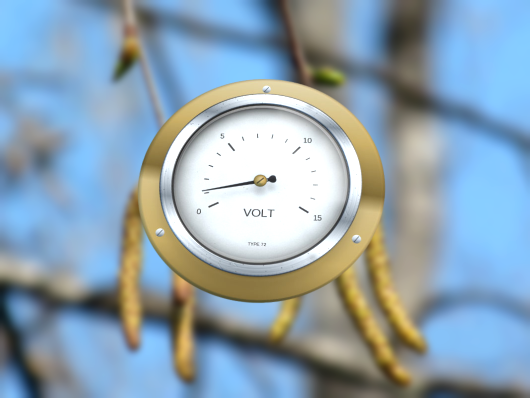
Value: 1,V
